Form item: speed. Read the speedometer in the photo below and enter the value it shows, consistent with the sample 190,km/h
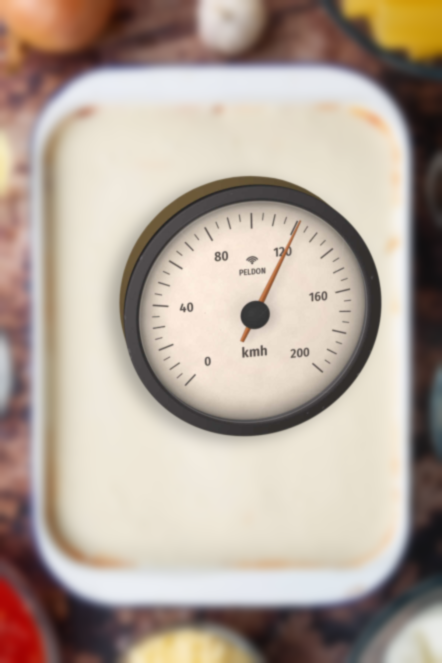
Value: 120,km/h
